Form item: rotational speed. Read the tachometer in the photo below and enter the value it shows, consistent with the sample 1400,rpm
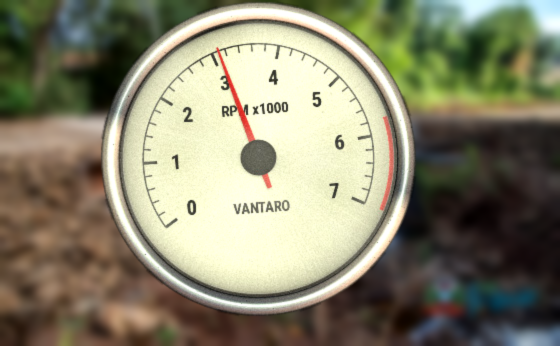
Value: 3100,rpm
